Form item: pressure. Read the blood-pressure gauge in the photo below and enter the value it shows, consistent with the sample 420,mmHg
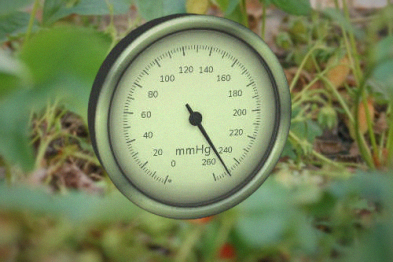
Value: 250,mmHg
